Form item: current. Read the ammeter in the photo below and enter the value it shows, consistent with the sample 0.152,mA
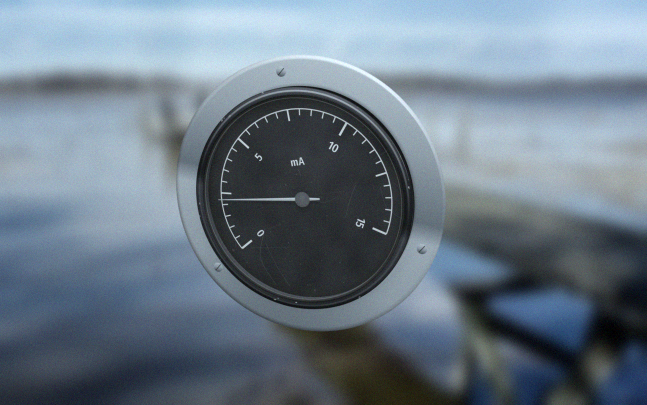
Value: 2.25,mA
